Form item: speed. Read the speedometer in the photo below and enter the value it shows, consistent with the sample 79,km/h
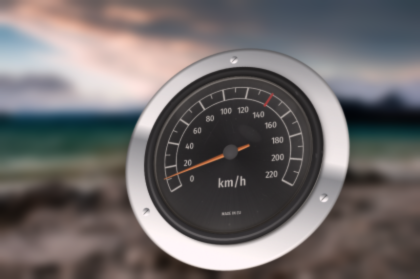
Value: 10,km/h
